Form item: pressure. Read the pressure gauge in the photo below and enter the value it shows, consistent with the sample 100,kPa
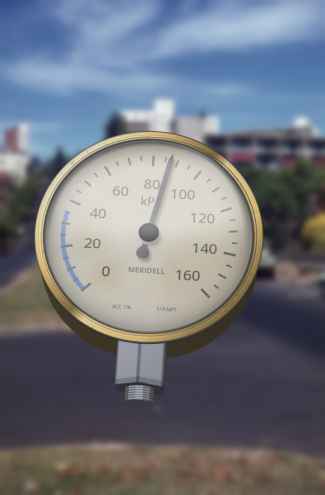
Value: 87.5,kPa
